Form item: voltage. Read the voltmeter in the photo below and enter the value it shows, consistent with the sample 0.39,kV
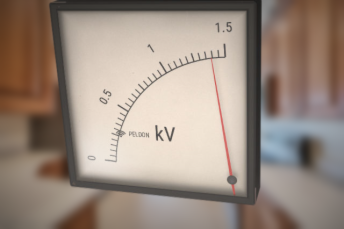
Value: 1.4,kV
